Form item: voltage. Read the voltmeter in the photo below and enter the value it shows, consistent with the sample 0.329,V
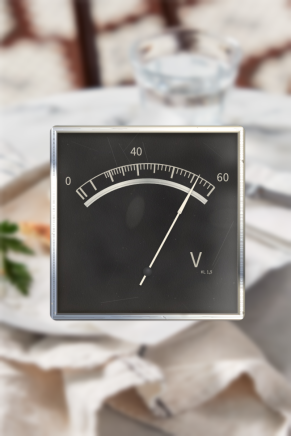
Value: 56,V
